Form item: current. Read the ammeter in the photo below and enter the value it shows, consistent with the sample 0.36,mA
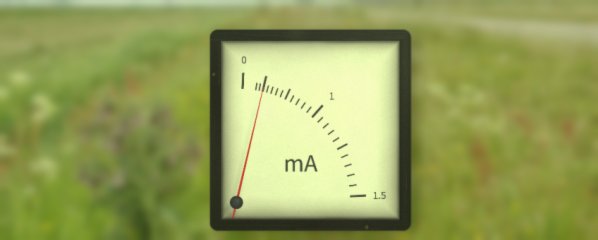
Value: 0.5,mA
